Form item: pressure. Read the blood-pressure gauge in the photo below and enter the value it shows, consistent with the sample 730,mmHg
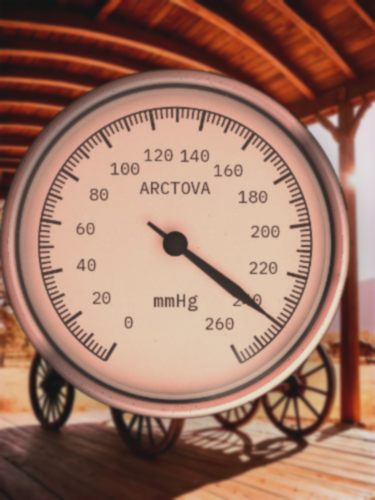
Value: 240,mmHg
